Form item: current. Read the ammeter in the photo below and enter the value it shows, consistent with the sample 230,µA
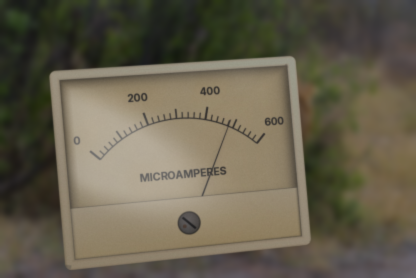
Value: 480,µA
